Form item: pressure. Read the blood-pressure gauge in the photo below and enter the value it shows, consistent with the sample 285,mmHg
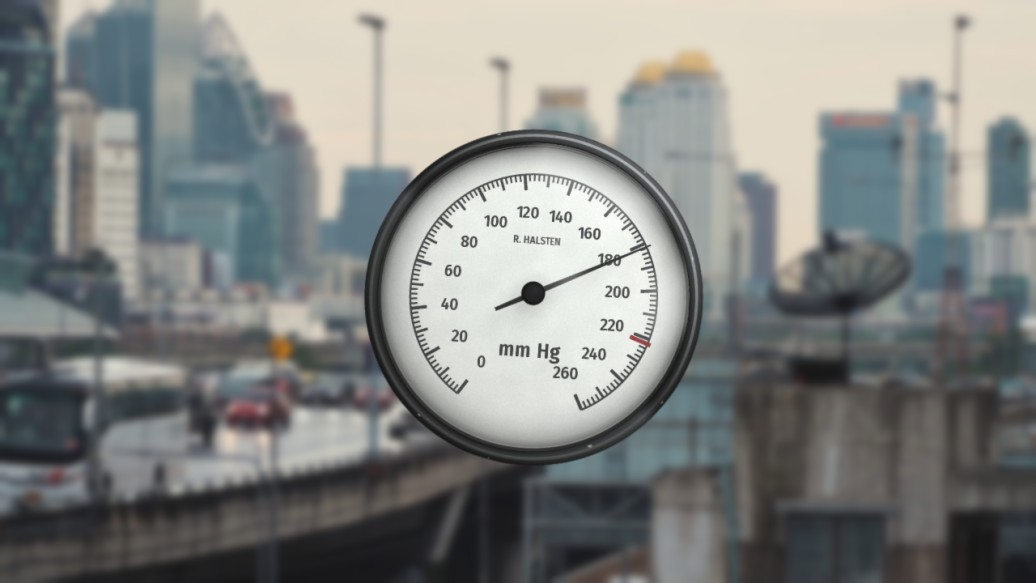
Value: 182,mmHg
